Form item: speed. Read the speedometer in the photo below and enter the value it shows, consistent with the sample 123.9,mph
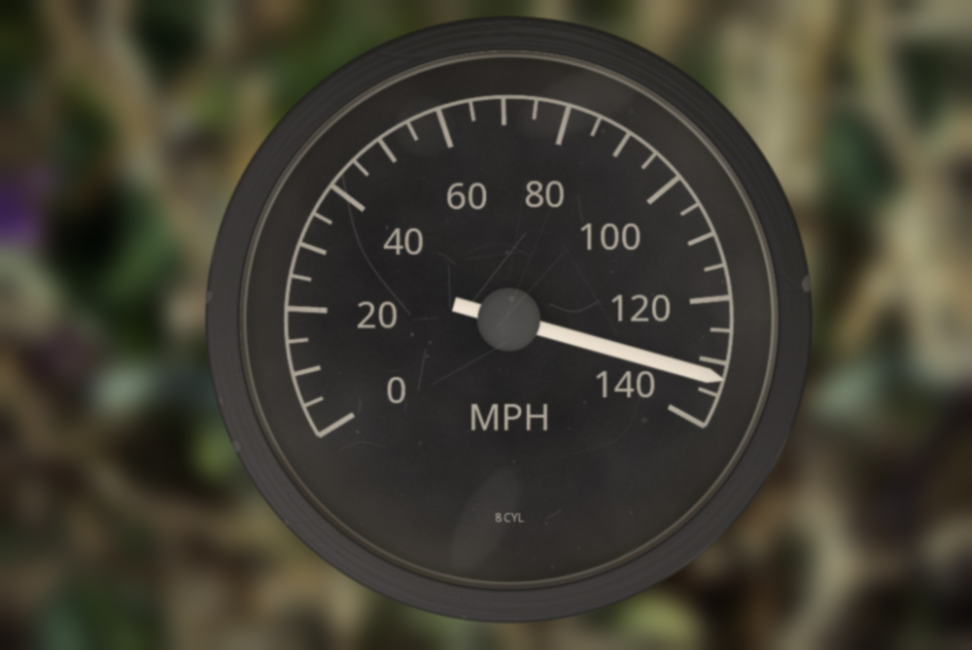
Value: 132.5,mph
